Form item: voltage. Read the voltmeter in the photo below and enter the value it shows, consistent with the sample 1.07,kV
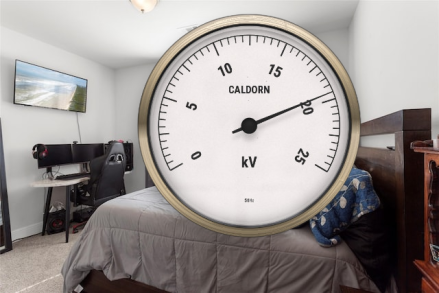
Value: 19.5,kV
